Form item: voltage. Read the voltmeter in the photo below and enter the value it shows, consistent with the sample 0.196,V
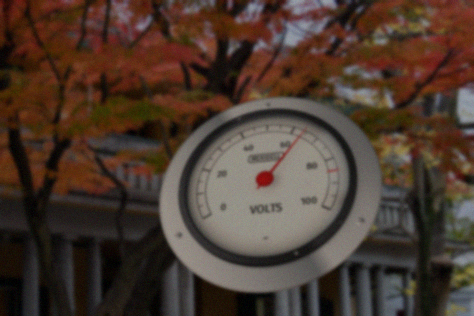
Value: 65,V
